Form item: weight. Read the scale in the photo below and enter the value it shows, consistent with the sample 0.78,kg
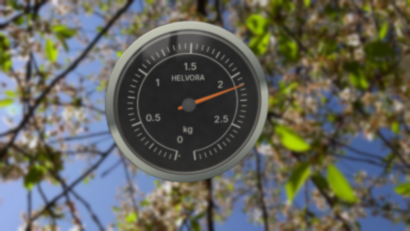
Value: 2.1,kg
